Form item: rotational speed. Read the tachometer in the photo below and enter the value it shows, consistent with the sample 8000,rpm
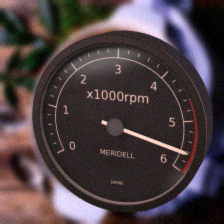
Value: 5600,rpm
